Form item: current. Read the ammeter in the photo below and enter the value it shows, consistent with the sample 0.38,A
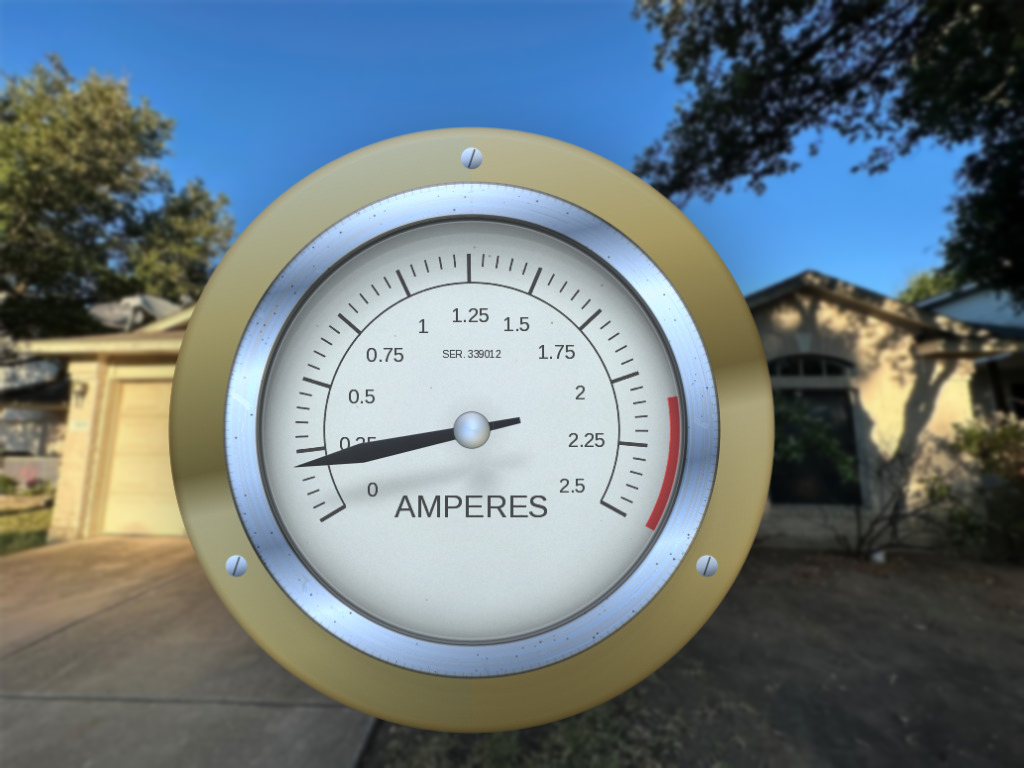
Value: 0.2,A
